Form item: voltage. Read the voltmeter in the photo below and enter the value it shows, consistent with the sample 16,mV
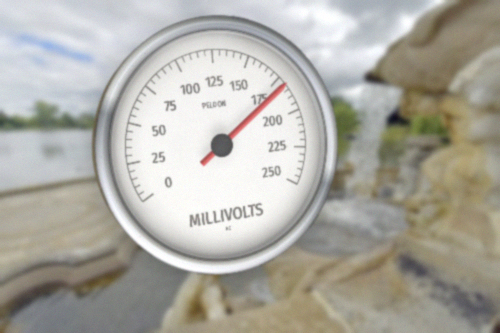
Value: 180,mV
